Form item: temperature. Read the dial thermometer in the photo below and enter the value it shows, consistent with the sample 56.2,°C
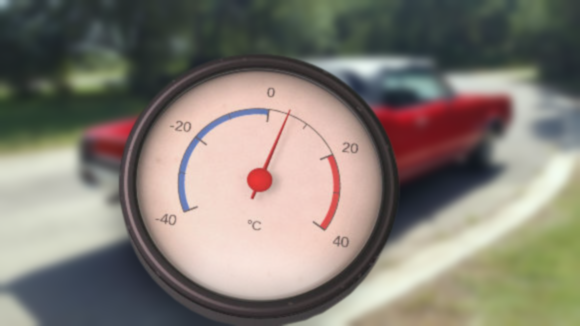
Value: 5,°C
